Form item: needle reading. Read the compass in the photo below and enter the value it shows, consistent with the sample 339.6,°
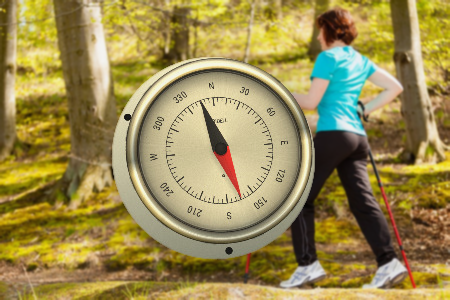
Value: 165,°
